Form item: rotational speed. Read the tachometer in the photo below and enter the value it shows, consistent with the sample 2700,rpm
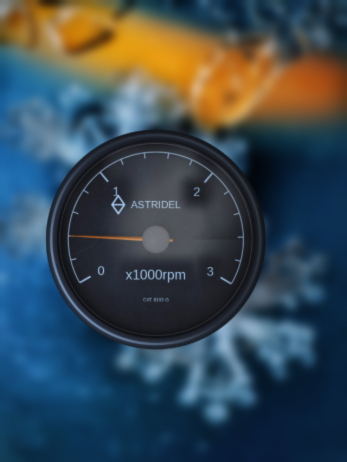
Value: 400,rpm
